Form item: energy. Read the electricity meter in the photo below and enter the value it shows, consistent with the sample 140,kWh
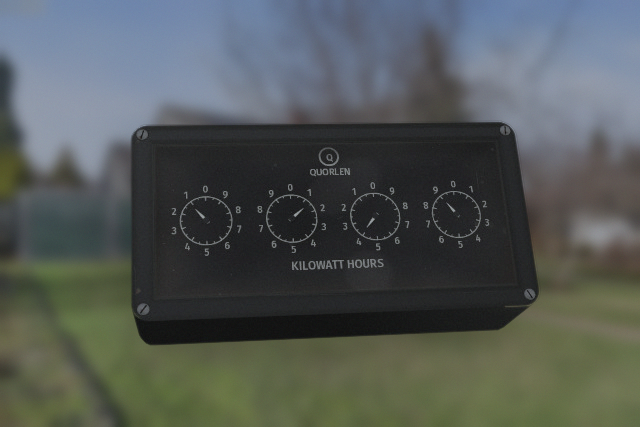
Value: 1139,kWh
